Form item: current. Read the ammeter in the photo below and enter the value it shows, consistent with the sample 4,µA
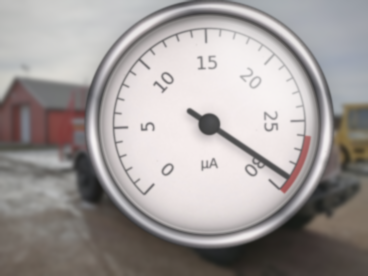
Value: 29,µA
